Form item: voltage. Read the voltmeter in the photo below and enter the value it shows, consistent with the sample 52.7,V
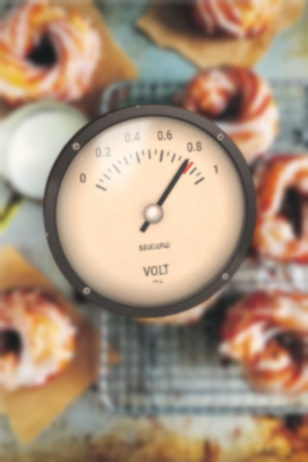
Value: 0.8,V
